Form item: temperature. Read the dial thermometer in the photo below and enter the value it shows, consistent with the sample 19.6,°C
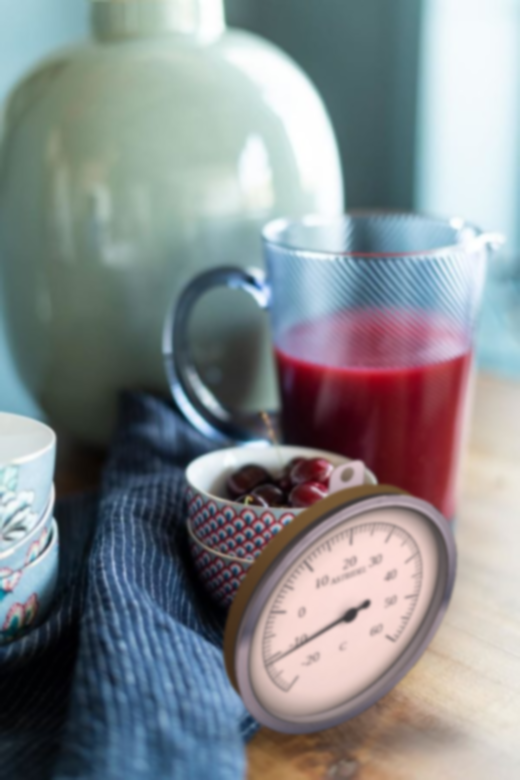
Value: -10,°C
